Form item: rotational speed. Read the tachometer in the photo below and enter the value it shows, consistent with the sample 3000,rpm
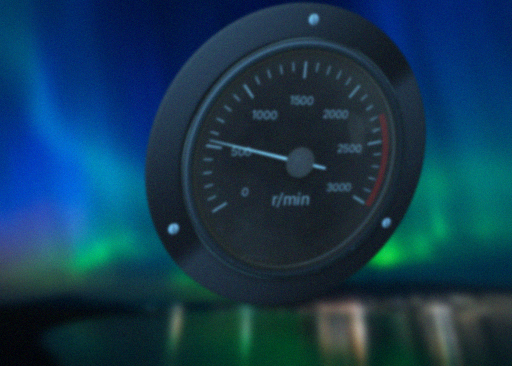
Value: 550,rpm
